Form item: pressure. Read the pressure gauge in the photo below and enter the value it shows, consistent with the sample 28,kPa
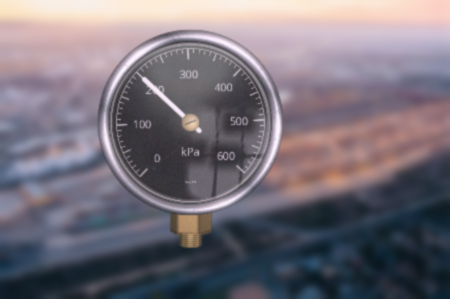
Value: 200,kPa
